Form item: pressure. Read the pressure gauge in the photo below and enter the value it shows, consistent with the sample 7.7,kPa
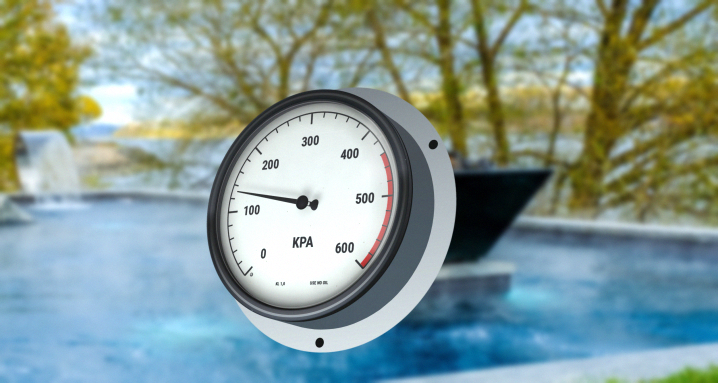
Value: 130,kPa
